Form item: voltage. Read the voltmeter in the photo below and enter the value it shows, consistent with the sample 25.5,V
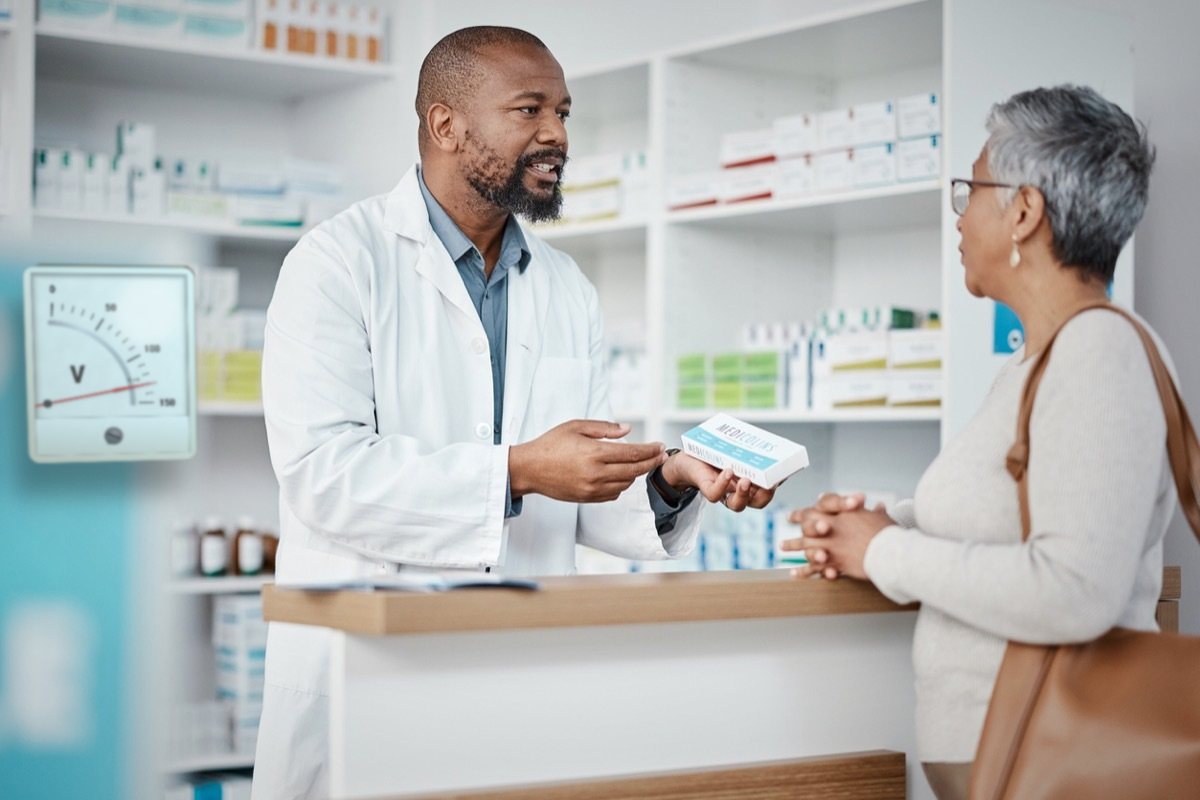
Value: 130,V
